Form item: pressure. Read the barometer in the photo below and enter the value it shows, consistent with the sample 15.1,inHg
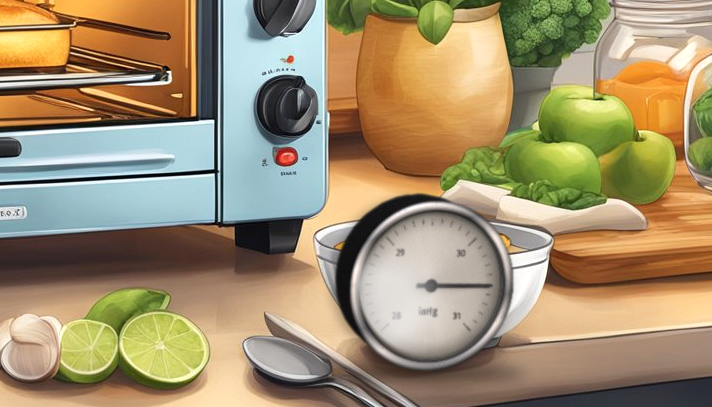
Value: 30.5,inHg
